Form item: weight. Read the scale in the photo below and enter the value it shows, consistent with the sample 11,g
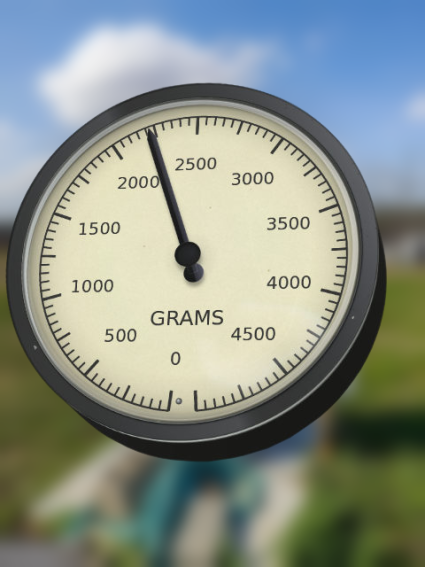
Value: 2225,g
